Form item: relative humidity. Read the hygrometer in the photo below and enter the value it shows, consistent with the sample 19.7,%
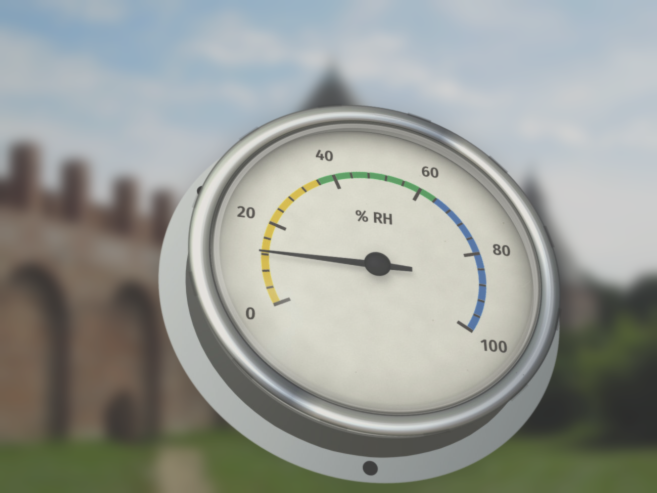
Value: 12,%
